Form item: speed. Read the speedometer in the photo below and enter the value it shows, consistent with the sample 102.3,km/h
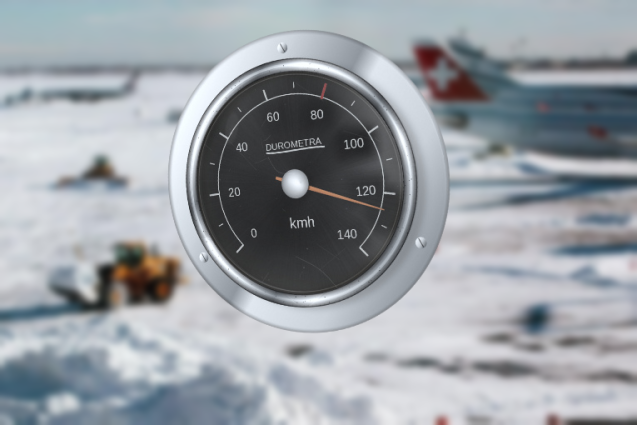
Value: 125,km/h
